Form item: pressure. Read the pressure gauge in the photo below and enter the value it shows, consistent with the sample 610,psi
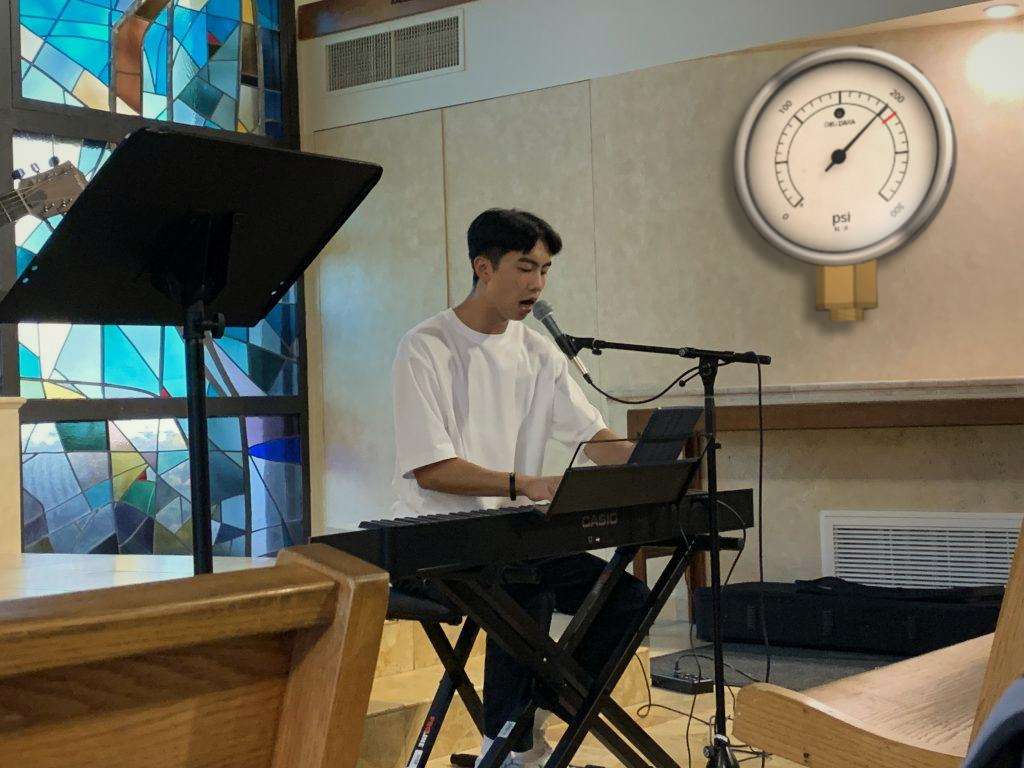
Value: 200,psi
